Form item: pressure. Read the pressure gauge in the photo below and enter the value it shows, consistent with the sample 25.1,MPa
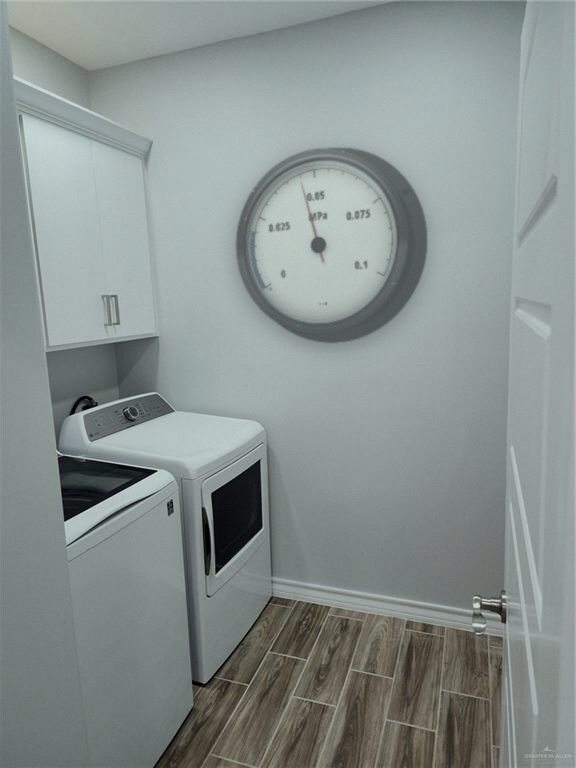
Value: 0.045,MPa
